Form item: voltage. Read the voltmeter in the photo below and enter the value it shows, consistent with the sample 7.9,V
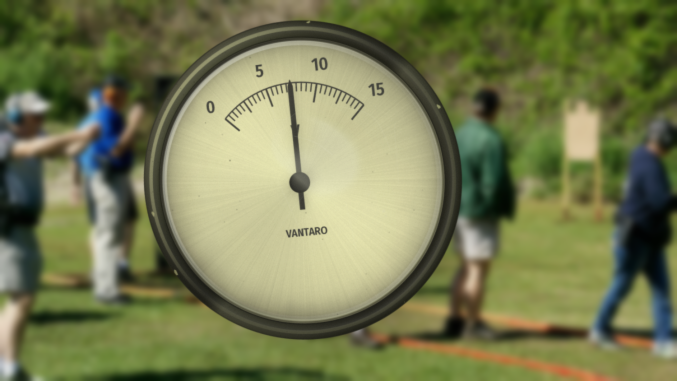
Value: 7.5,V
